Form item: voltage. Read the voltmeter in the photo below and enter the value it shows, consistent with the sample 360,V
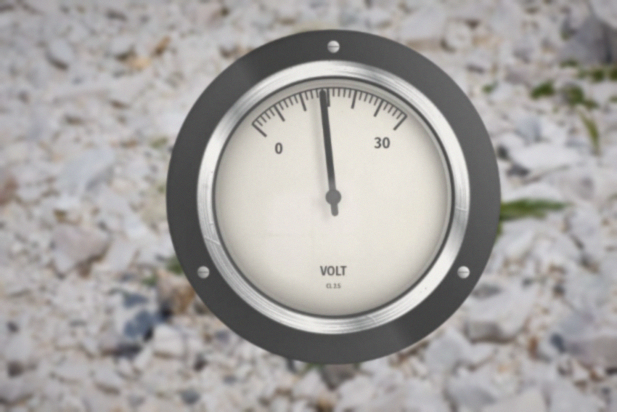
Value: 14,V
